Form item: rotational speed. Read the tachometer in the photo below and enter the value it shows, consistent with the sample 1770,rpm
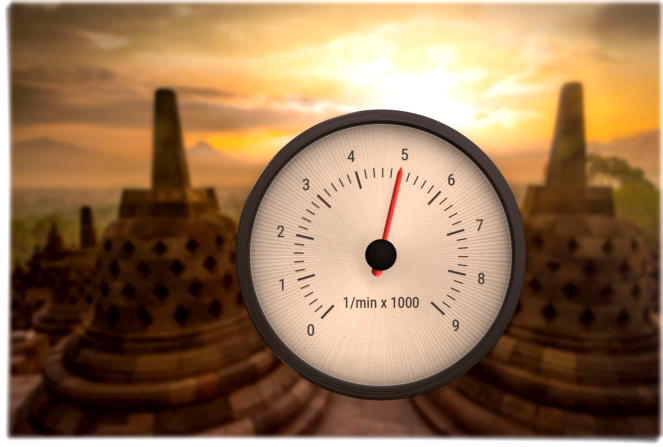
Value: 5000,rpm
